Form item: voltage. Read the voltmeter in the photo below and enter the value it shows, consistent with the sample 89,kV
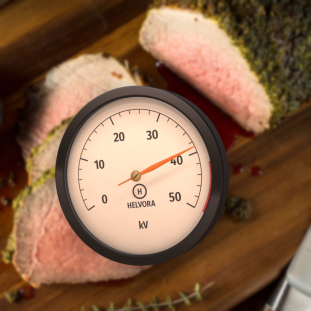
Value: 39,kV
